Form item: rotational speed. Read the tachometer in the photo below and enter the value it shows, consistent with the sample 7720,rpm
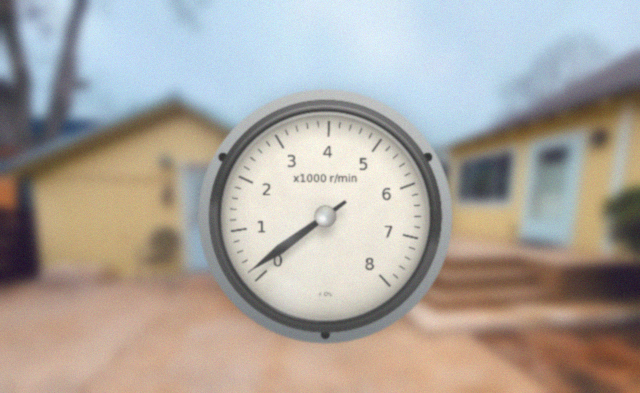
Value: 200,rpm
